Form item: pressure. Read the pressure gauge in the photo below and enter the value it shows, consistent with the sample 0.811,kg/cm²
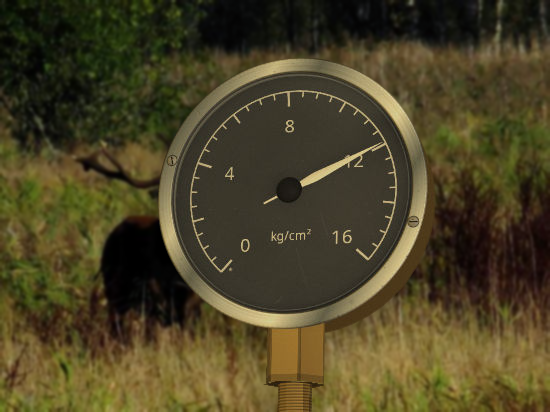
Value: 12,kg/cm²
